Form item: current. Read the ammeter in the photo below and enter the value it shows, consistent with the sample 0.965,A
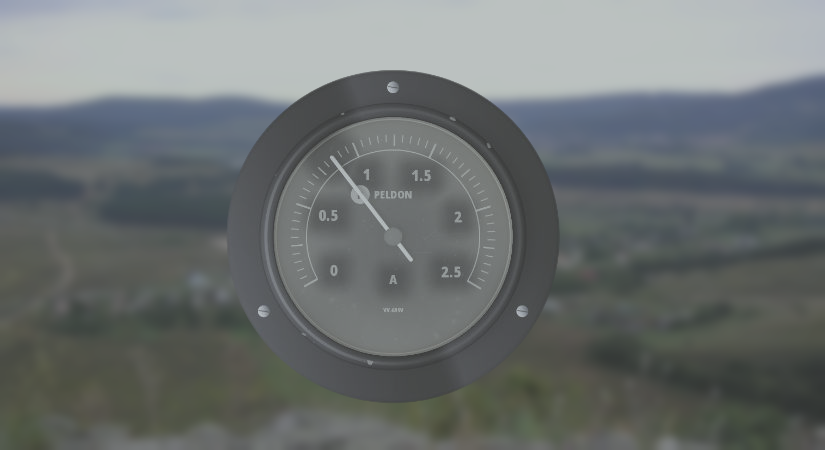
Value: 0.85,A
